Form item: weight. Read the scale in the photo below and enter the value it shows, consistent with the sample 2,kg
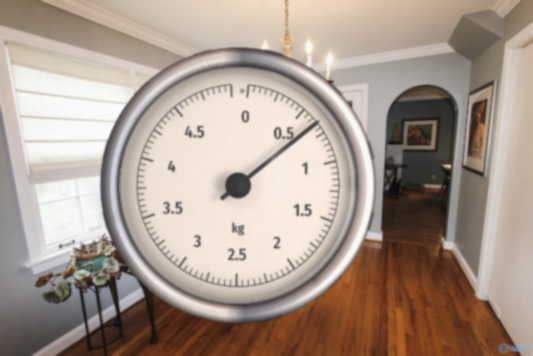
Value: 0.65,kg
